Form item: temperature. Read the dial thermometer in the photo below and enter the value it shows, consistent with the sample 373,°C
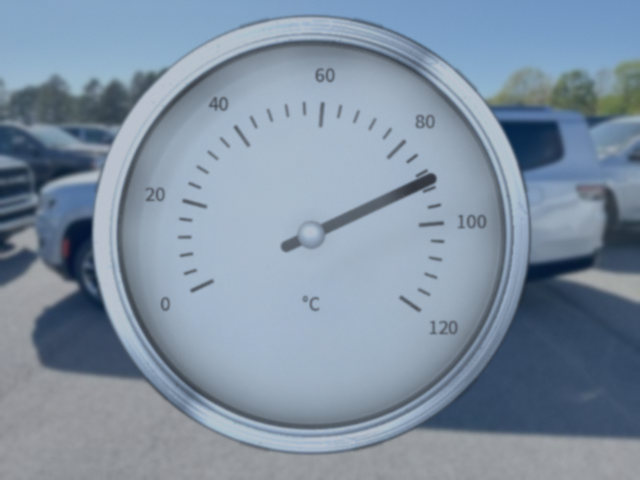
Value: 90,°C
